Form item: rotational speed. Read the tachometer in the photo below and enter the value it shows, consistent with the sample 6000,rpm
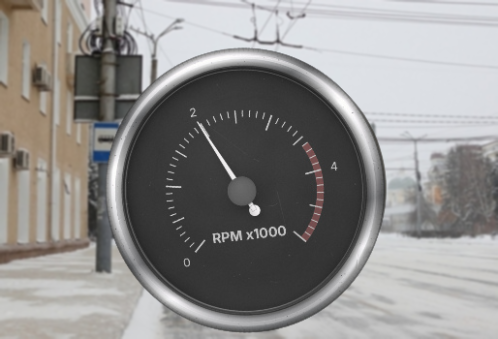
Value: 2000,rpm
